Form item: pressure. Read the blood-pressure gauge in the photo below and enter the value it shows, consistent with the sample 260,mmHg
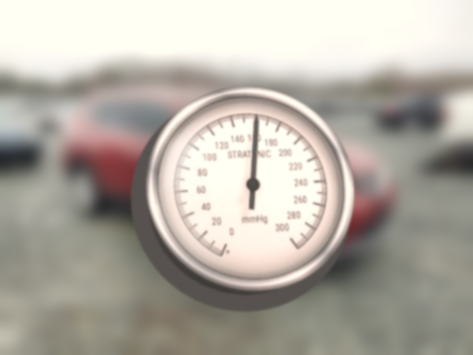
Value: 160,mmHg
